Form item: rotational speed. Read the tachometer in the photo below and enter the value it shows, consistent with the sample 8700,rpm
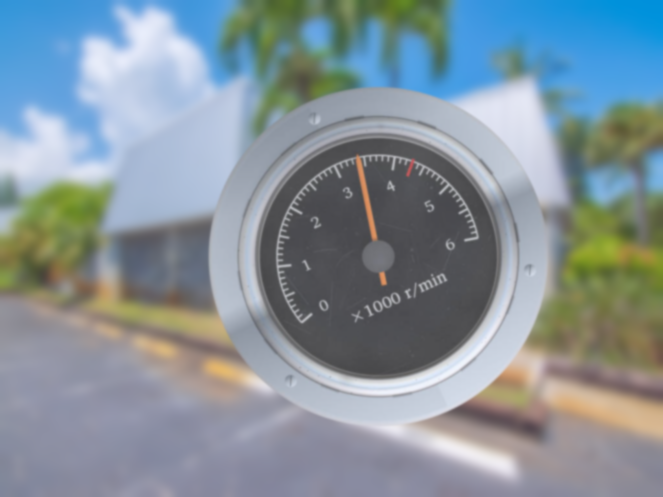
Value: 3400,rpm
